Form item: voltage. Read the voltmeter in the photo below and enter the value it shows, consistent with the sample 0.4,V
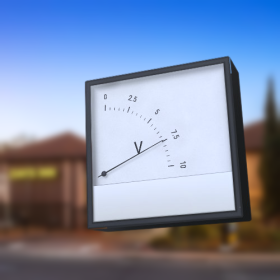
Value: 7.5,V
